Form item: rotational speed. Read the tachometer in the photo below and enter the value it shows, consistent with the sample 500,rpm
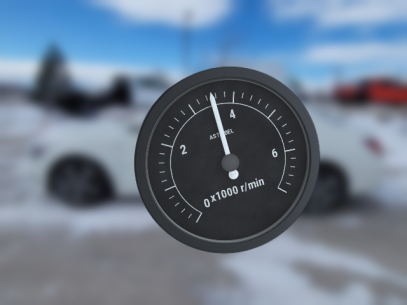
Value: 3500,rpm
